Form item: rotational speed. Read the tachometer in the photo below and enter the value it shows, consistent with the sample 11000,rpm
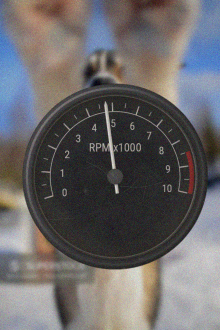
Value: 4750,rpm
